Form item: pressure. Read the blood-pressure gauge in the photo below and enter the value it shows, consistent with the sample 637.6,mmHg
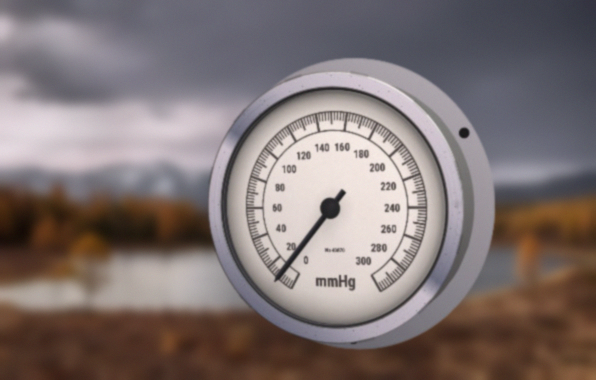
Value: 10,mmHg
